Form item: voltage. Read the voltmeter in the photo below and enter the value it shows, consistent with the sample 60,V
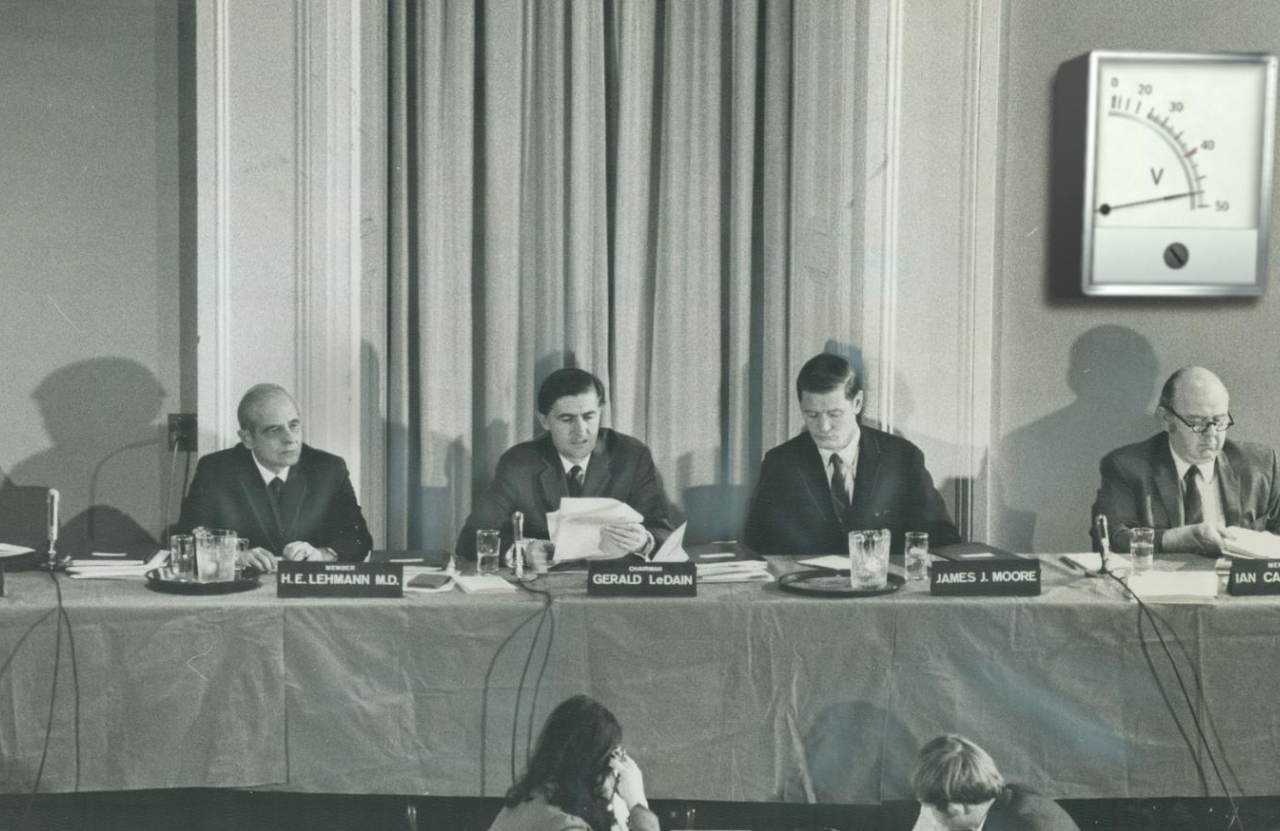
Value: 47.5,V
